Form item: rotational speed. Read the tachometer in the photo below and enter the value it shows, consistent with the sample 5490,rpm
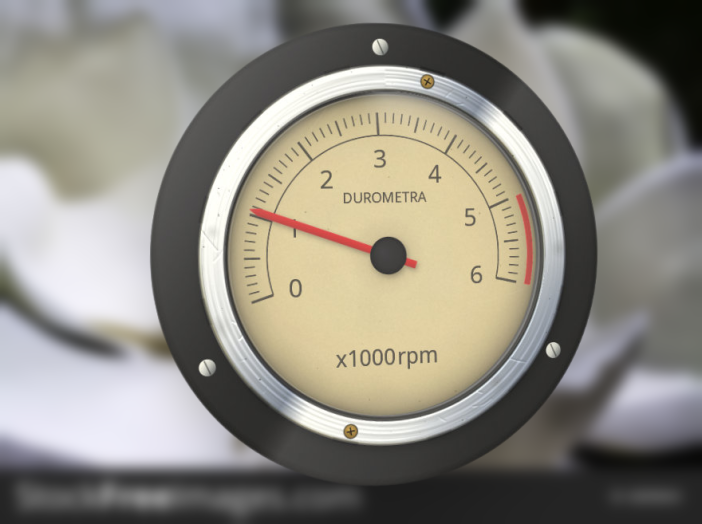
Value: 1050,rpm
